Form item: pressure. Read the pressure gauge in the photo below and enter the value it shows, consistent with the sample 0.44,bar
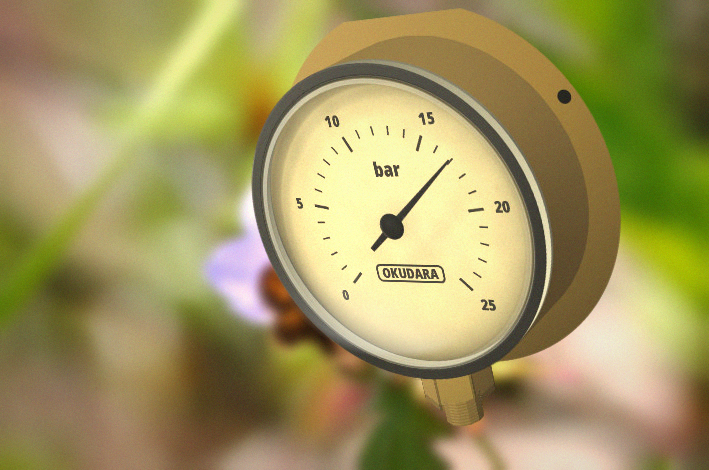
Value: 17,bar
